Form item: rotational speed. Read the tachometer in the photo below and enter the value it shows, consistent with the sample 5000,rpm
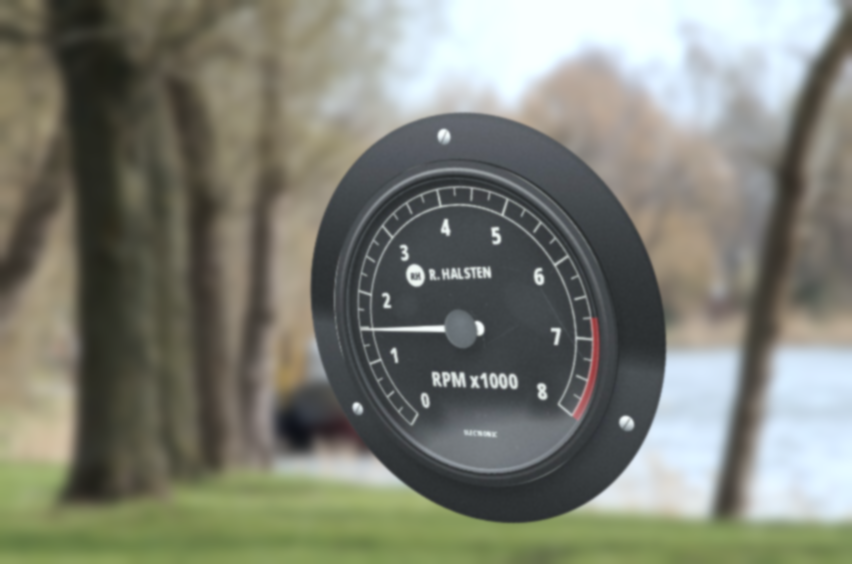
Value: 1500,rpm
